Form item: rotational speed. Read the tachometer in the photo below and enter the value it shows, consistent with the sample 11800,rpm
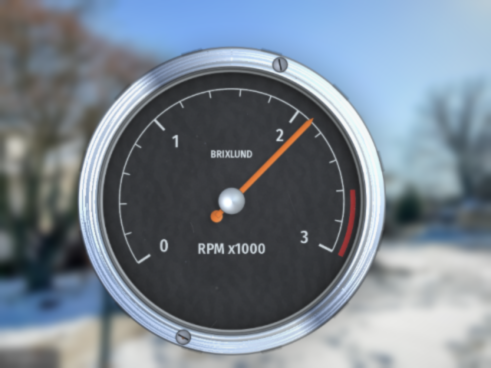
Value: 2100,rpm
